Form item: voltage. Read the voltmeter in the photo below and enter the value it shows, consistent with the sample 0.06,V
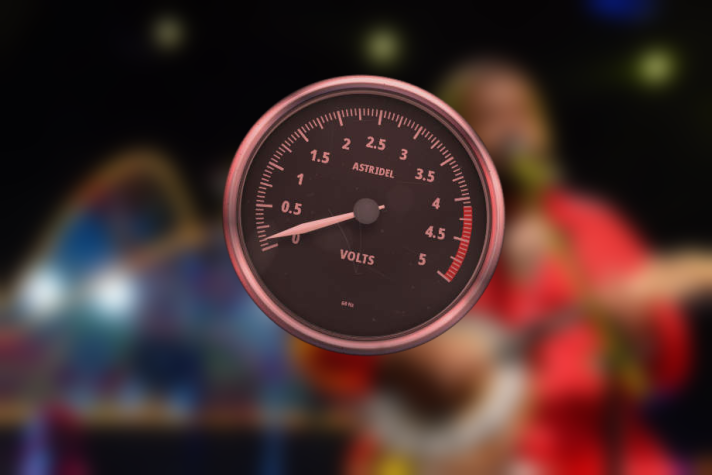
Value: 0.1,V
